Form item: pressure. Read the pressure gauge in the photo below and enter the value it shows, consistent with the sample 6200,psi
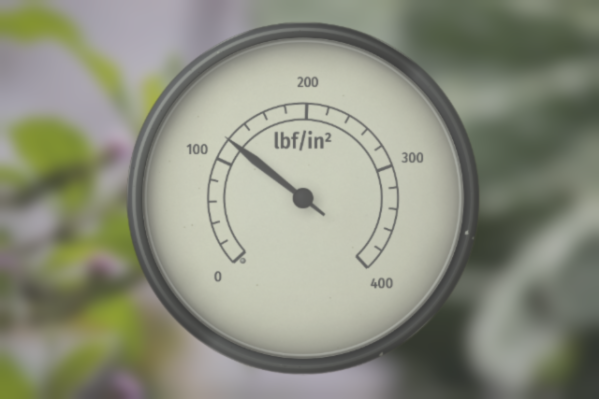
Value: 120,psi
